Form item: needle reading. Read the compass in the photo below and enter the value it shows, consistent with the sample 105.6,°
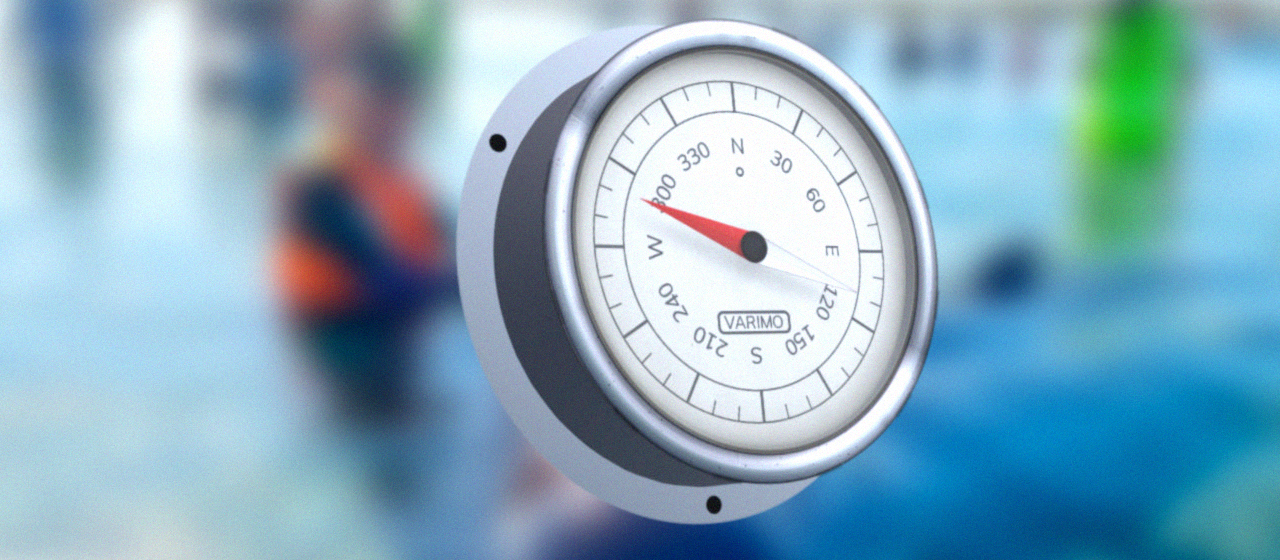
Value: 290,°
